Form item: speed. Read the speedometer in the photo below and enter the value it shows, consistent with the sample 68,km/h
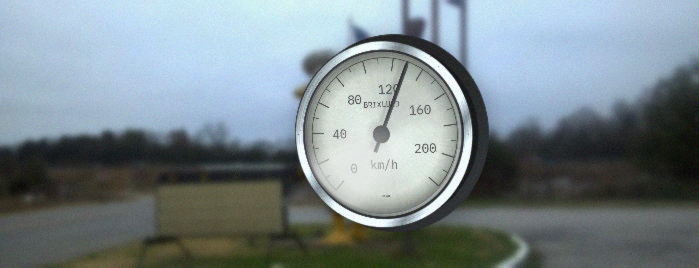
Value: 130,km/h
